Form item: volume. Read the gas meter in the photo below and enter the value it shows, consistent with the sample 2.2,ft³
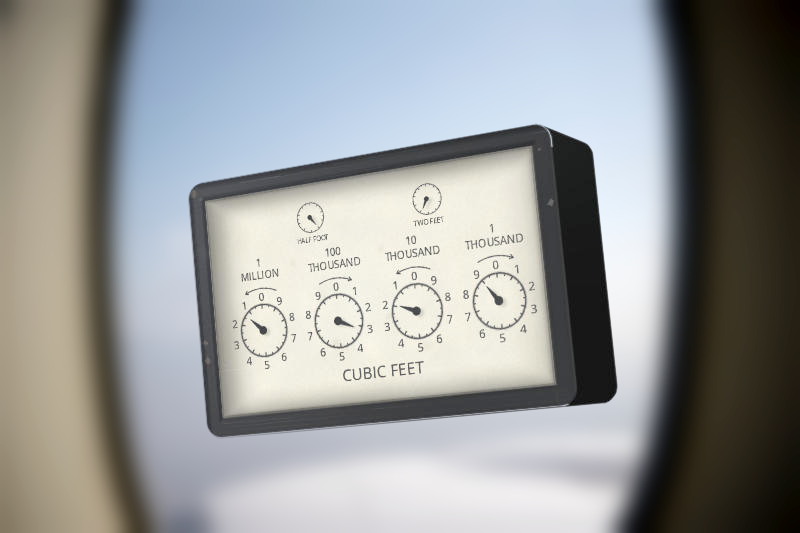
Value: 131900,ft³
